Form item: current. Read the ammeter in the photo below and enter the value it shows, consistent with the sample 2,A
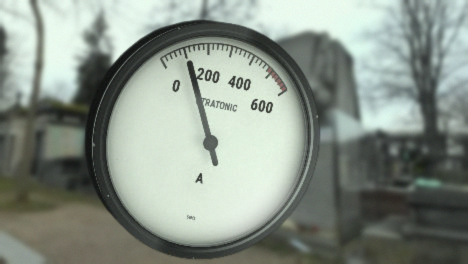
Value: 100,A
